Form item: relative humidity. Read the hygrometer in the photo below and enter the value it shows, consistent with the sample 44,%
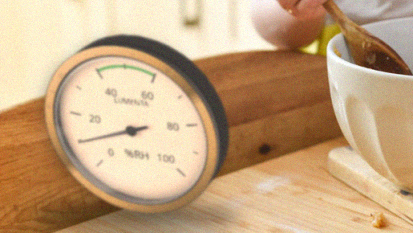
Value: 10,%
